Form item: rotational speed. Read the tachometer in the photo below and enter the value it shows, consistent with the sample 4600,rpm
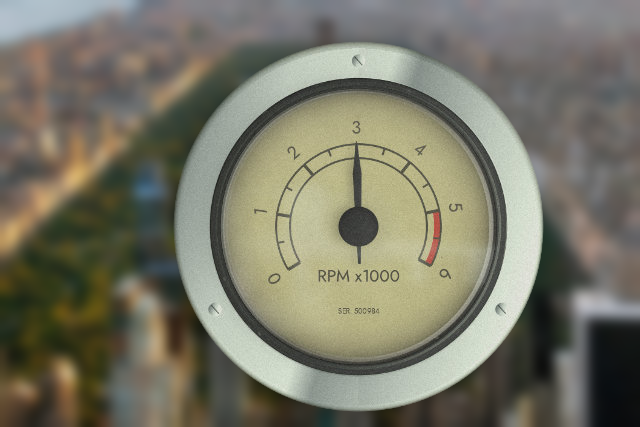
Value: 3000,rpm
